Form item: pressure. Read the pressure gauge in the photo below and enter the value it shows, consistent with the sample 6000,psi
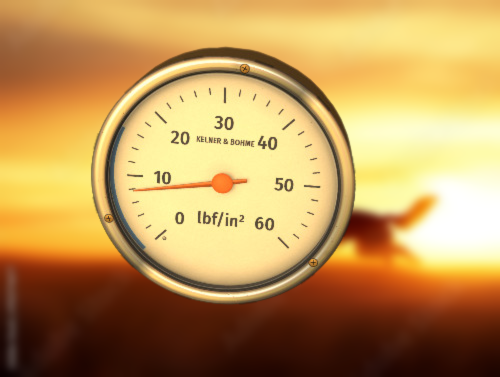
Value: 8,psi
